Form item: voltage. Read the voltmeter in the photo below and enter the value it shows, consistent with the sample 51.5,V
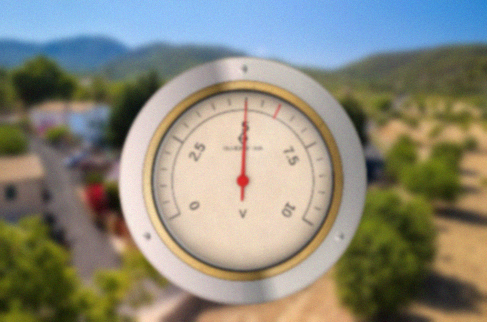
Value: 5,V
